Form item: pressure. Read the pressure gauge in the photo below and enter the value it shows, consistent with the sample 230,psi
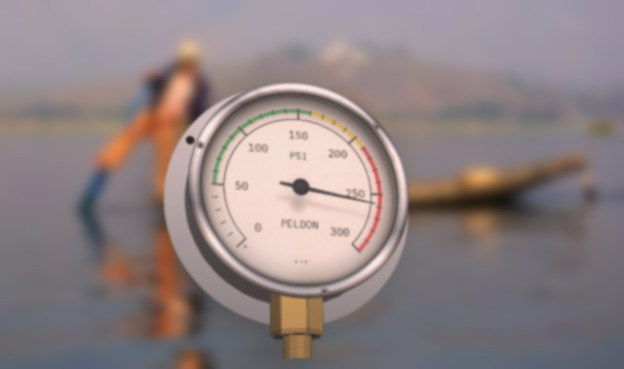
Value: 260,psi
